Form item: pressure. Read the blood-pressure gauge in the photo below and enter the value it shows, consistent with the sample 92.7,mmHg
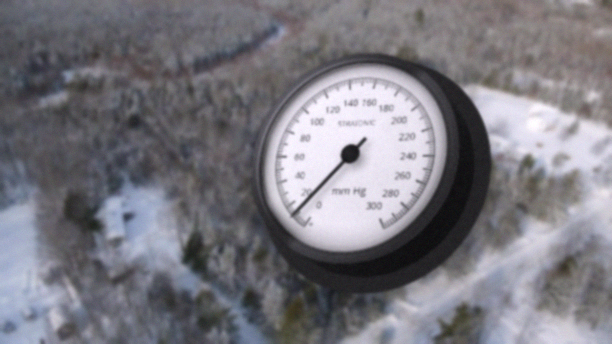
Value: 10,mmHg
